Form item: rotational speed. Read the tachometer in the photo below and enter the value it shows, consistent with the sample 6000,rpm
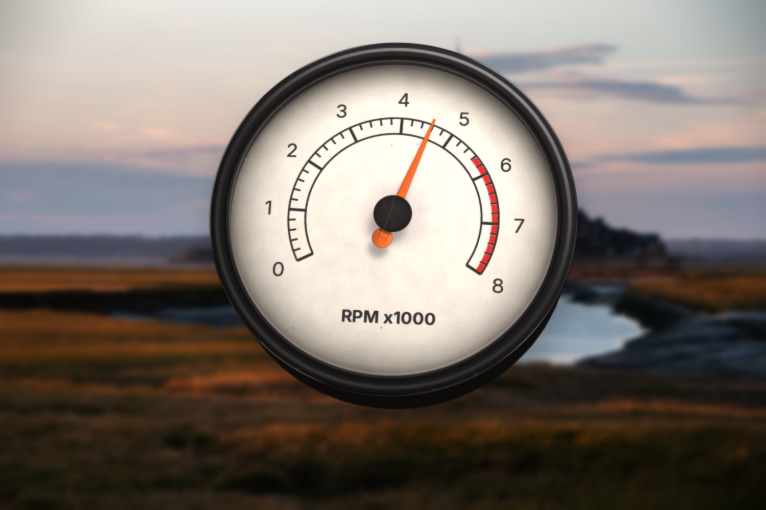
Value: 4600,rpm
